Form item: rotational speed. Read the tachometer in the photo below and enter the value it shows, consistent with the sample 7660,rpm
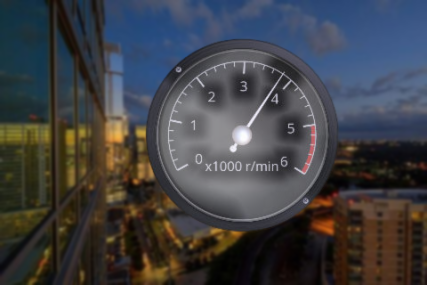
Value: 3800,rpm
